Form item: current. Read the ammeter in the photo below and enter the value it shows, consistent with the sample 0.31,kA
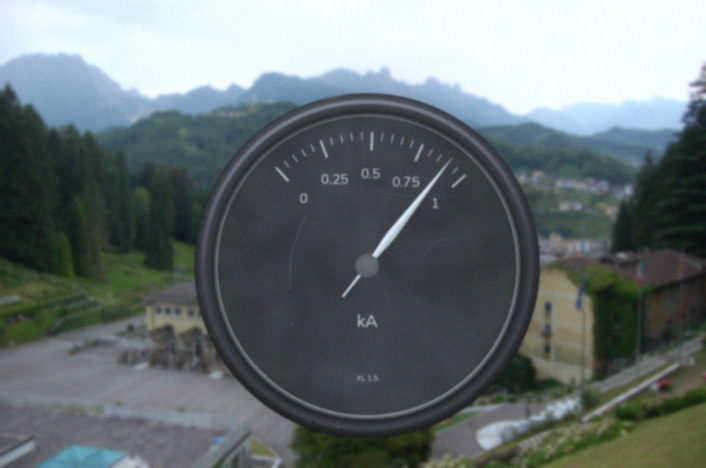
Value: 0.9,kA
